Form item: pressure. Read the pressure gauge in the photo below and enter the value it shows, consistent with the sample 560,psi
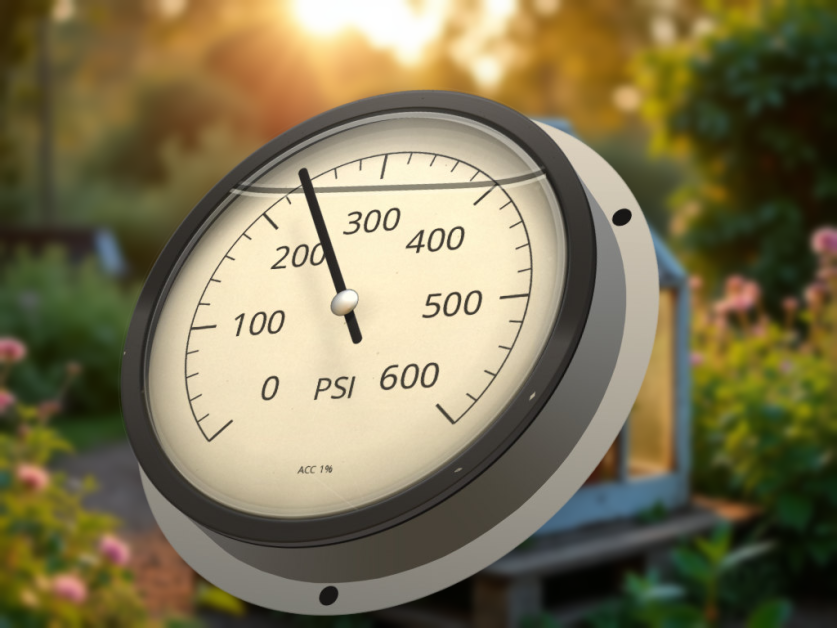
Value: 240,psi
